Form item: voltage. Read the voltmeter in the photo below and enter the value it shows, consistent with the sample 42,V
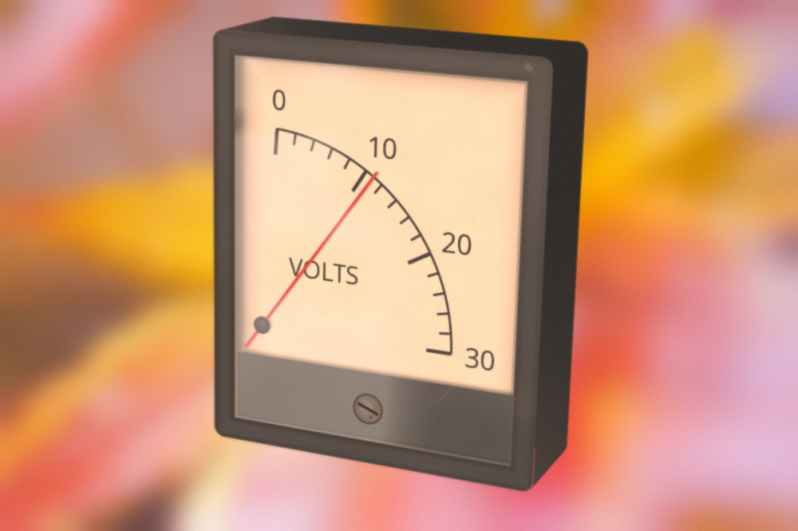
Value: 11,V
